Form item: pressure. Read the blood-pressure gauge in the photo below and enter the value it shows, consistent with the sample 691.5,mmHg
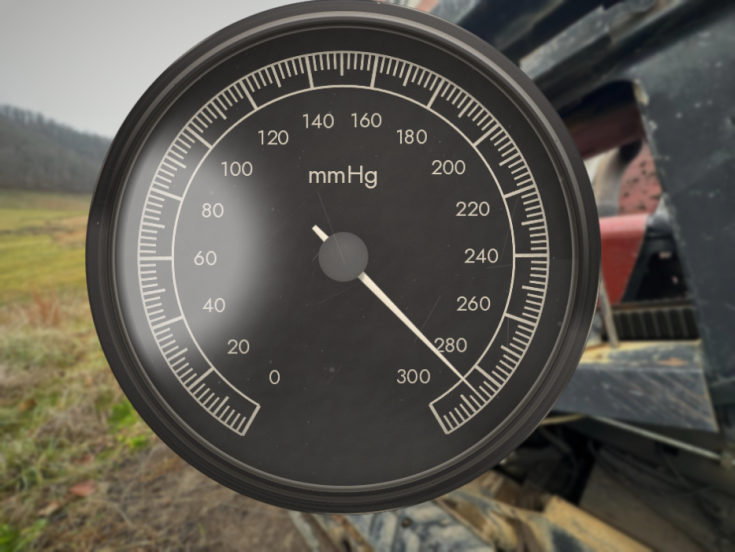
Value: 286,mmHg
